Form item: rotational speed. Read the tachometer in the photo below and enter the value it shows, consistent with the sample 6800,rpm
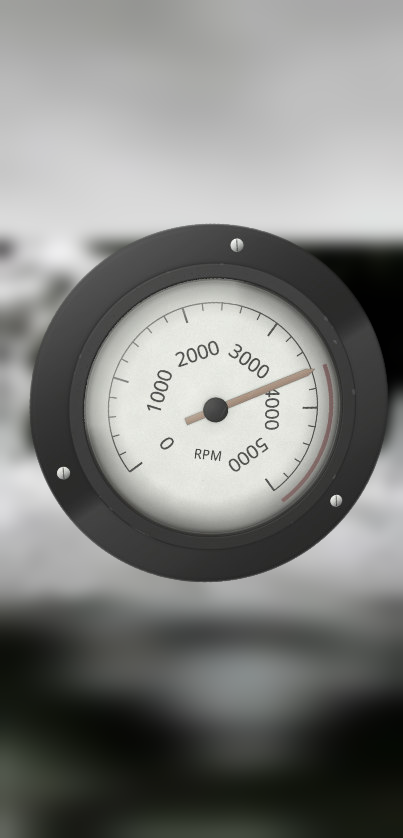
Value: 3600,rpm
